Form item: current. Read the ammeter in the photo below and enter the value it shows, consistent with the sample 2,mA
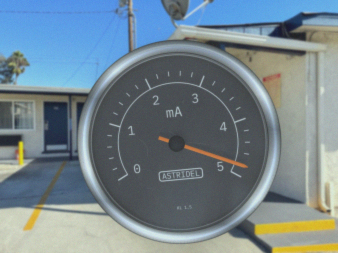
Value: 4.8,mA
